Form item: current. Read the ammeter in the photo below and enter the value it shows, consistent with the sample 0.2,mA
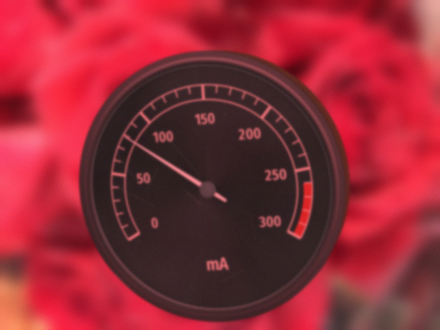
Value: 80,mA
